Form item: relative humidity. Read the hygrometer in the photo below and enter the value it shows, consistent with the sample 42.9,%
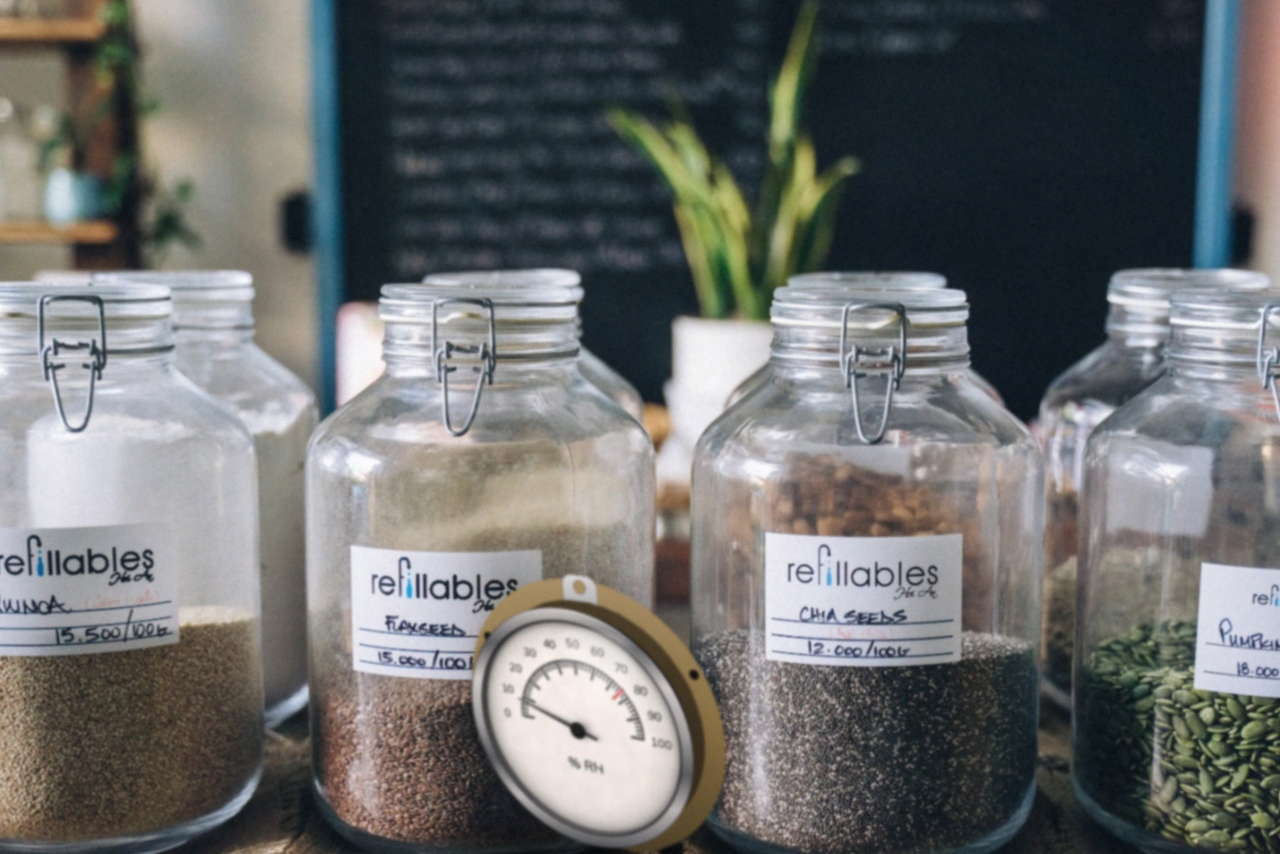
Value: 10,%
